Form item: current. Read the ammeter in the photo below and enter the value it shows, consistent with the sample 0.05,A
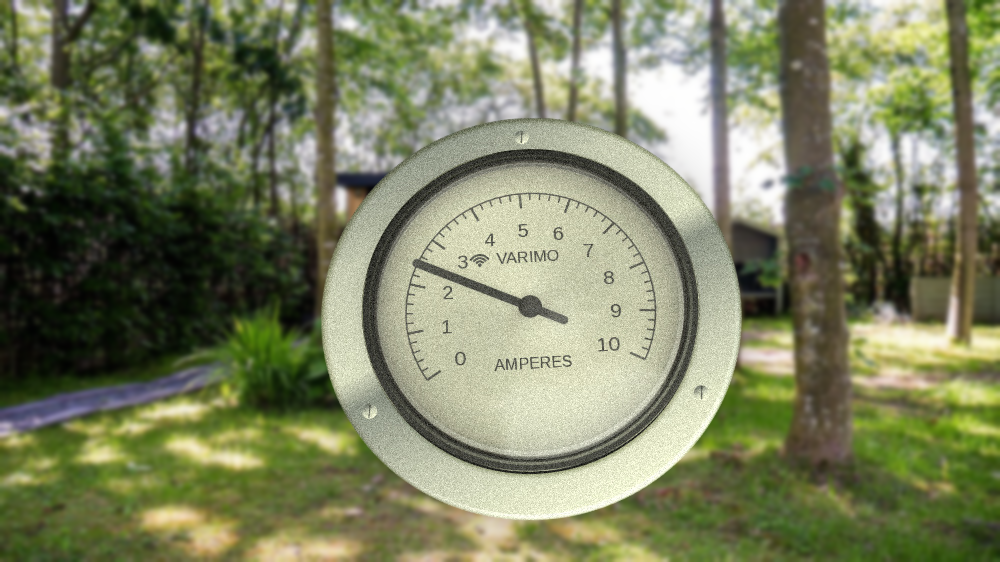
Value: 2.4,A
